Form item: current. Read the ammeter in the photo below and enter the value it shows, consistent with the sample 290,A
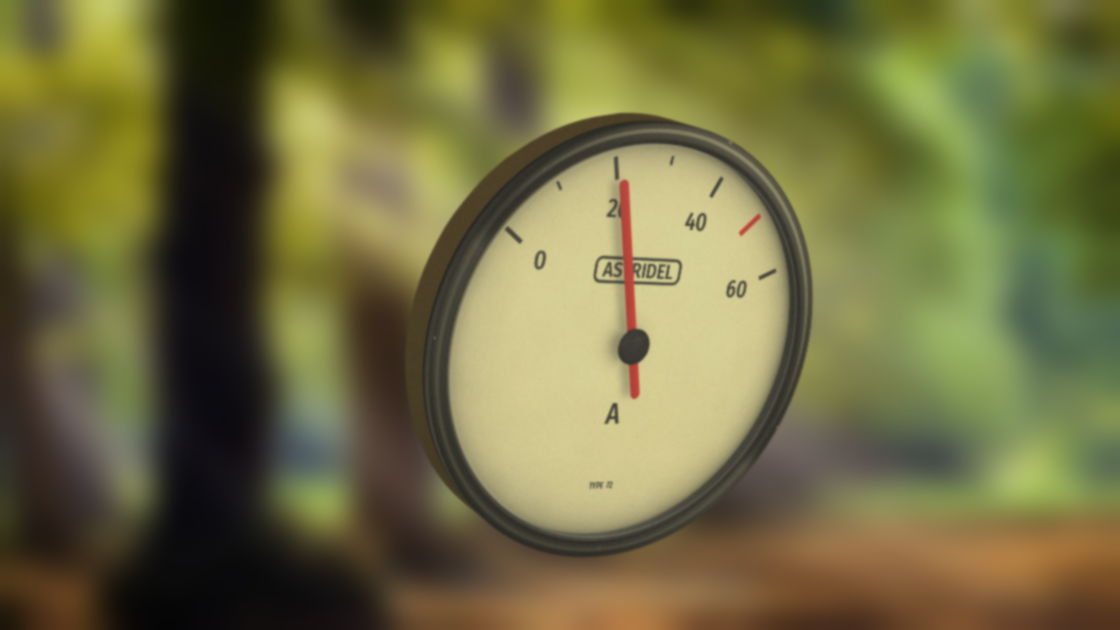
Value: 20,A
